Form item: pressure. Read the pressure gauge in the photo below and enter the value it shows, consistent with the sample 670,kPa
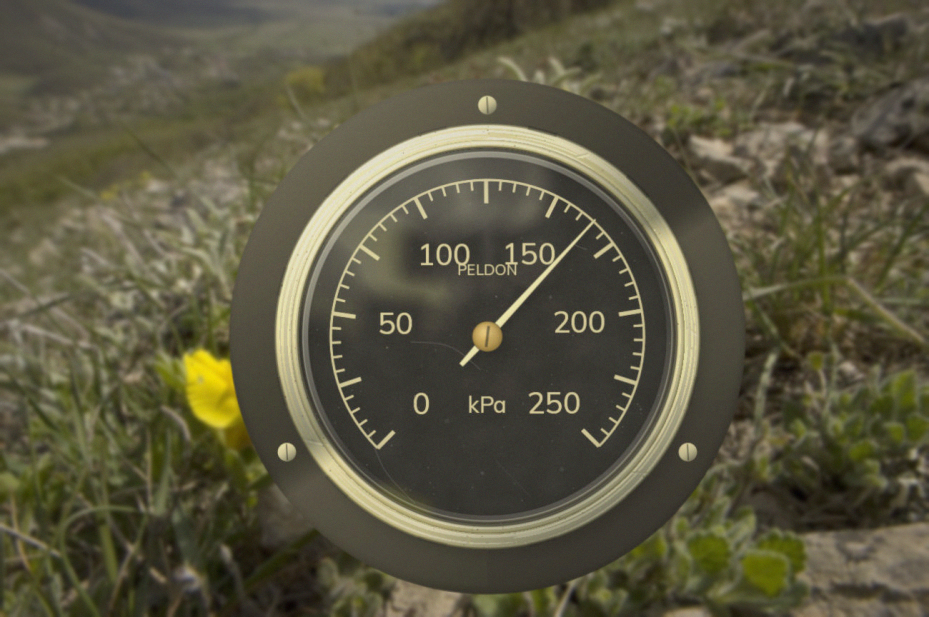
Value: 165,kPa
